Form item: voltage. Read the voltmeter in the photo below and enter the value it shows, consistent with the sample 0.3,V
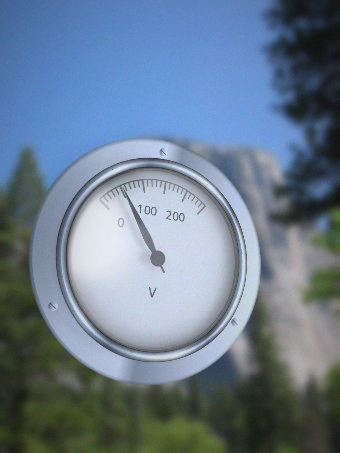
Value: 50,V
